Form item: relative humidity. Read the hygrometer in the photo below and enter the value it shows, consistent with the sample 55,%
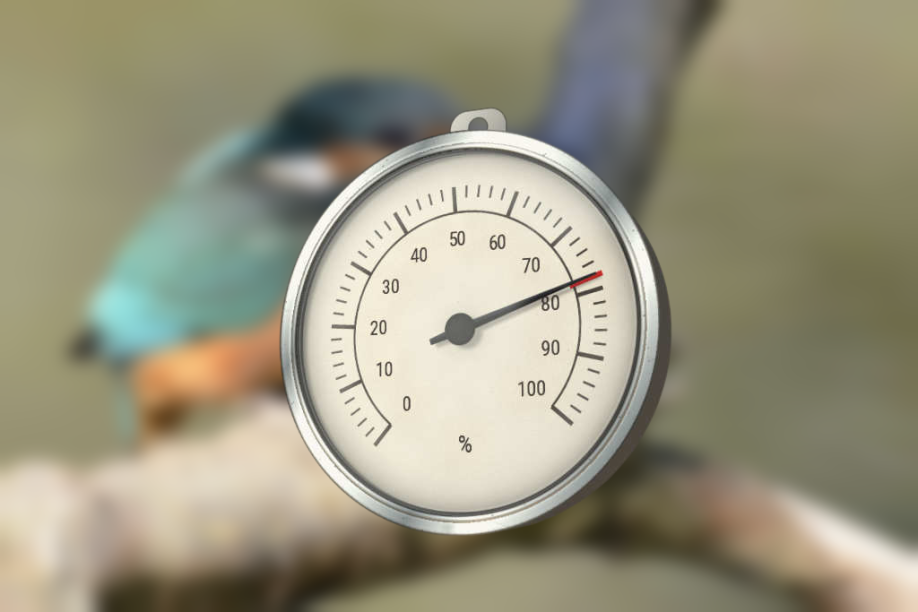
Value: 78,%
